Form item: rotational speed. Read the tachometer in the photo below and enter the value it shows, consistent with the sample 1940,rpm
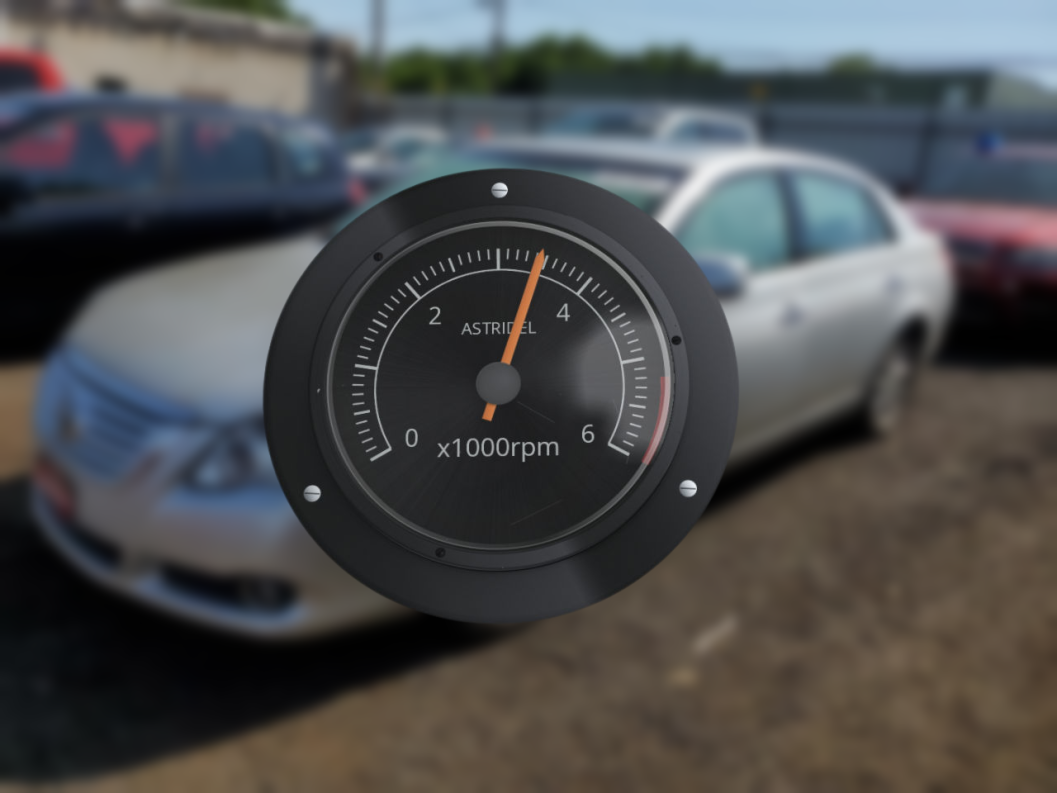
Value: 3450,rpm
